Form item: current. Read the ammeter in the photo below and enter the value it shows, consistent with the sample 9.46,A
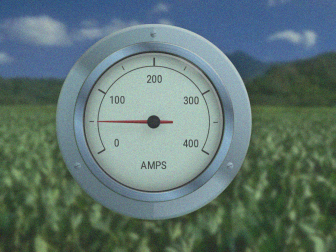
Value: 50,A
